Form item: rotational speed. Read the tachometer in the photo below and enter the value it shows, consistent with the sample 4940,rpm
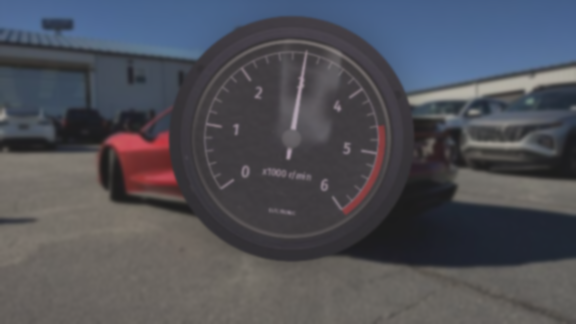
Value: 3000,rpm
